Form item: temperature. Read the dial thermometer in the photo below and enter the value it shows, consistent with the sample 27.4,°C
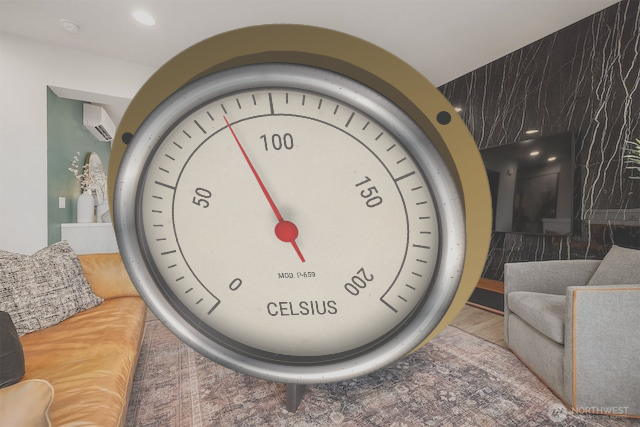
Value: 85,°C
